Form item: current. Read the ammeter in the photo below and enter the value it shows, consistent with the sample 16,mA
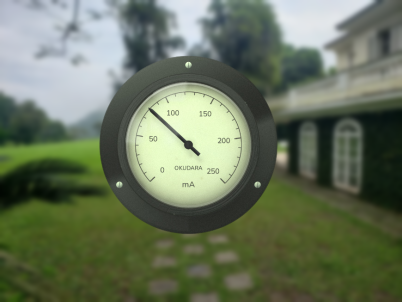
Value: 80,mA
